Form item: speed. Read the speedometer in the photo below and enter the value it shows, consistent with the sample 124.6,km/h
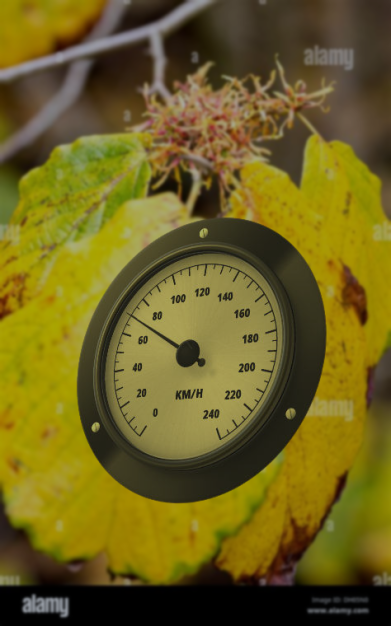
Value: 70,km/h
